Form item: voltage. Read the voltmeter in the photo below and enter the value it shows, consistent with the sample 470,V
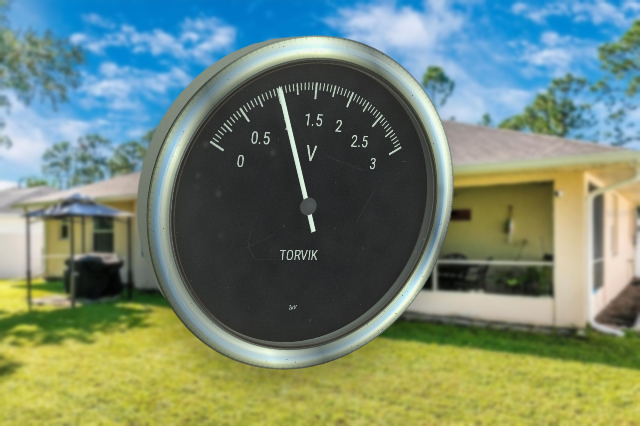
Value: 1,V
